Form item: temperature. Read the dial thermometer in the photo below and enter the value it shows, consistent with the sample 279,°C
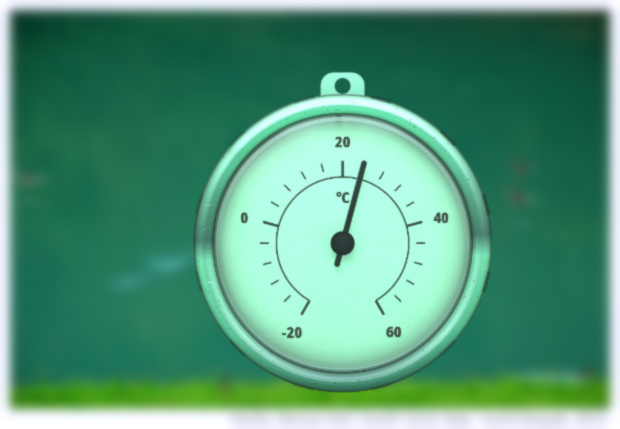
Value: 24,°C
